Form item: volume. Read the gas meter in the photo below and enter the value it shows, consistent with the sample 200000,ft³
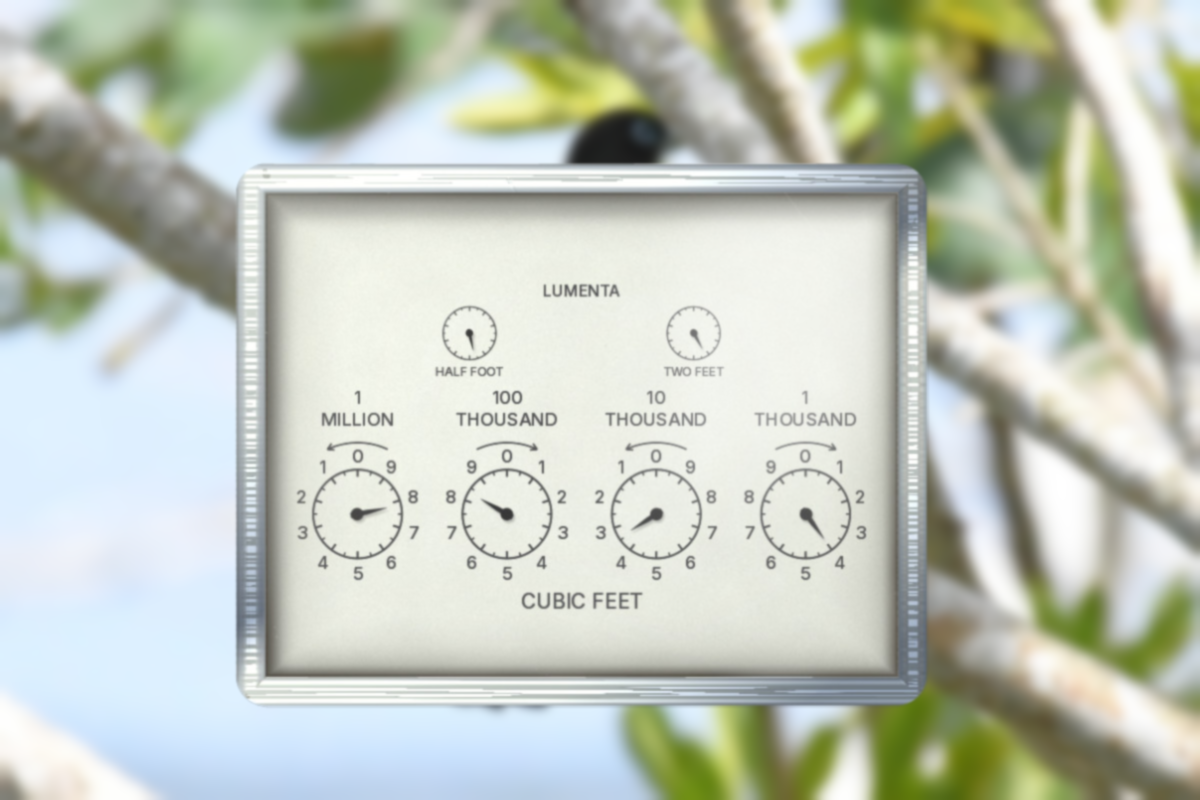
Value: 783400,ft³
